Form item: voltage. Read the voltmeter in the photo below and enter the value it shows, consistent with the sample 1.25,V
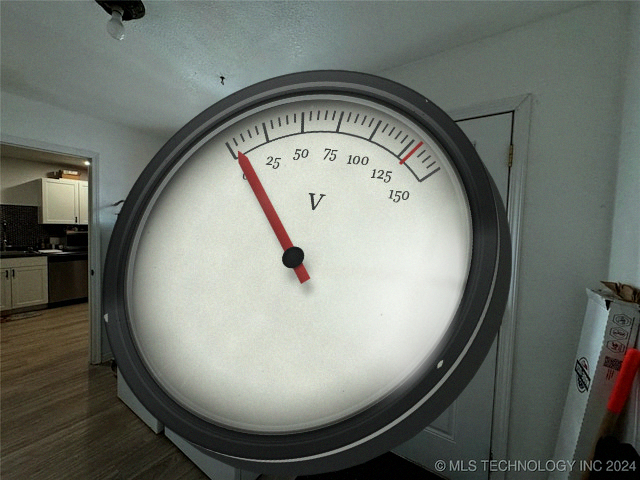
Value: 5,V
